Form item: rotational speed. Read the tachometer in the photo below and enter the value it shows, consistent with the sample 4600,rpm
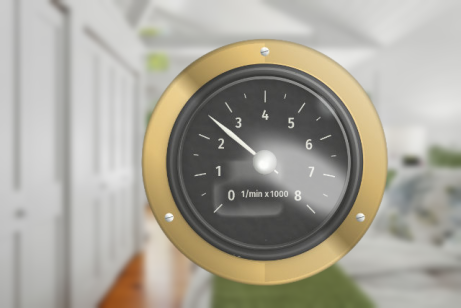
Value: 2500,rpm
